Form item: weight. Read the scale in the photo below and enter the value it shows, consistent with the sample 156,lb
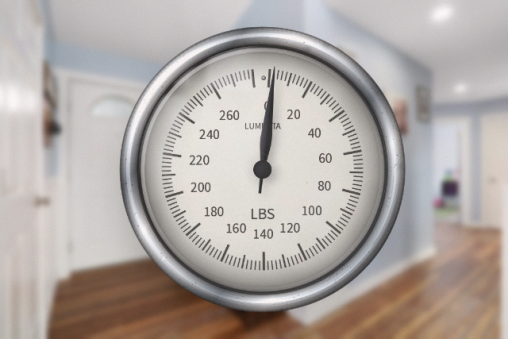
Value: 2,lb
